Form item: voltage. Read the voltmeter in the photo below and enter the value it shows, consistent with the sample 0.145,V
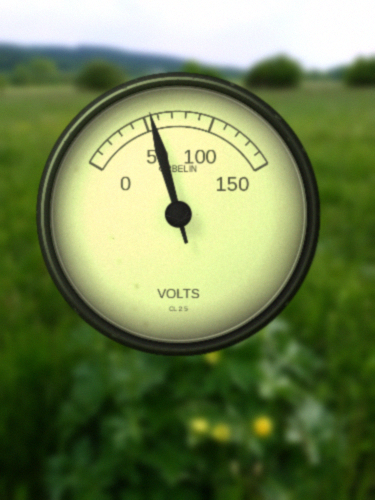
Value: 55,V
